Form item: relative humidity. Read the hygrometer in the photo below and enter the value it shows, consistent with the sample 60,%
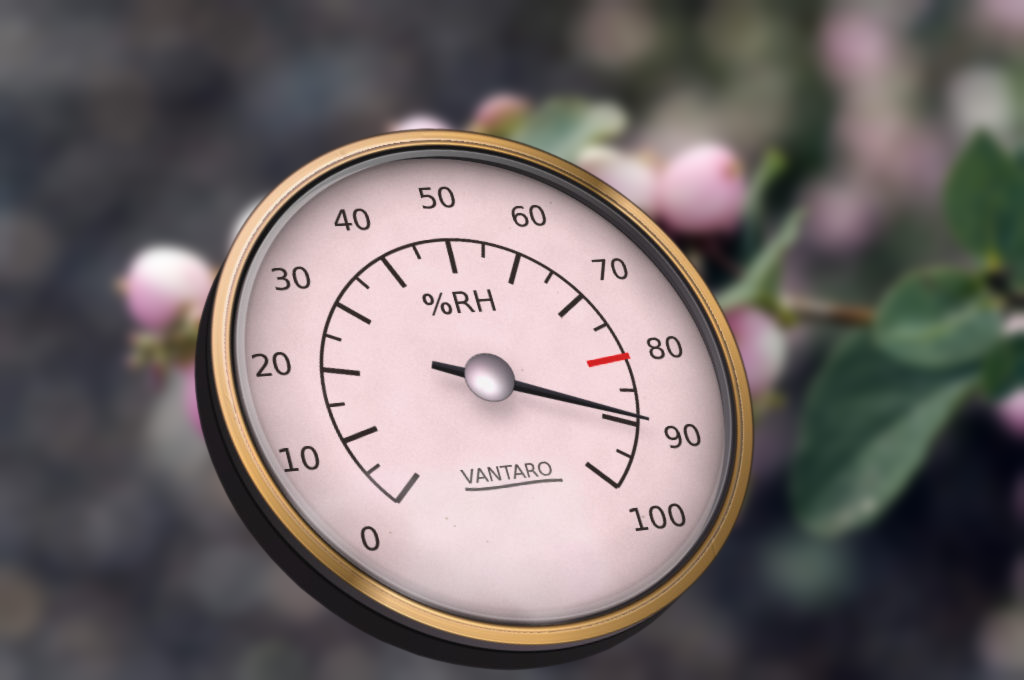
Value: 90,%
